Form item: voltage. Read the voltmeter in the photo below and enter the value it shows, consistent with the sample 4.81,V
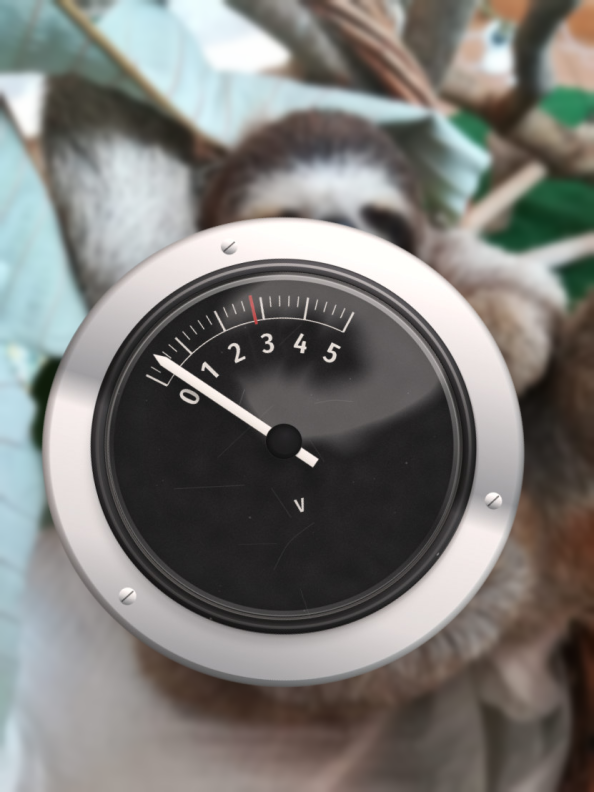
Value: 0.4,V
